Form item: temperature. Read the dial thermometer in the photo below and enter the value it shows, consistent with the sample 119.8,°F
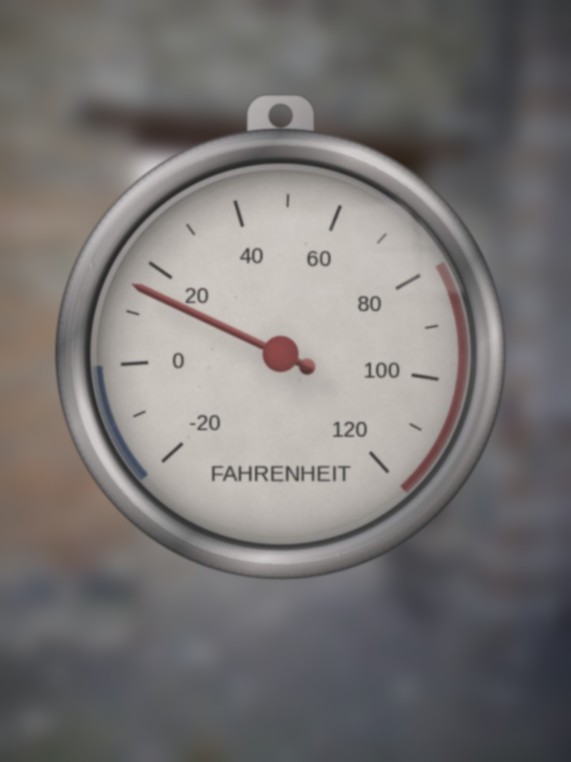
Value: 15,°F
